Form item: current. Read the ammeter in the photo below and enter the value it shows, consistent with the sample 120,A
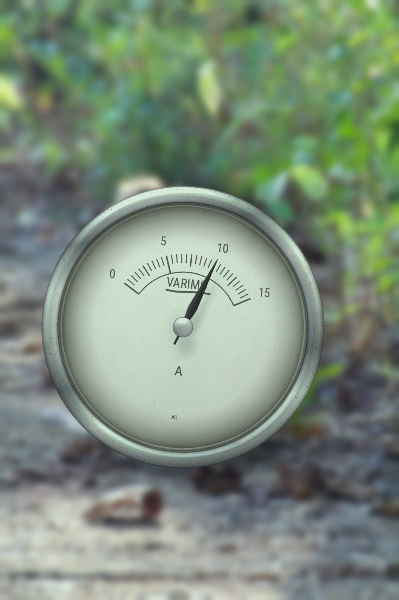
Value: 10,A
